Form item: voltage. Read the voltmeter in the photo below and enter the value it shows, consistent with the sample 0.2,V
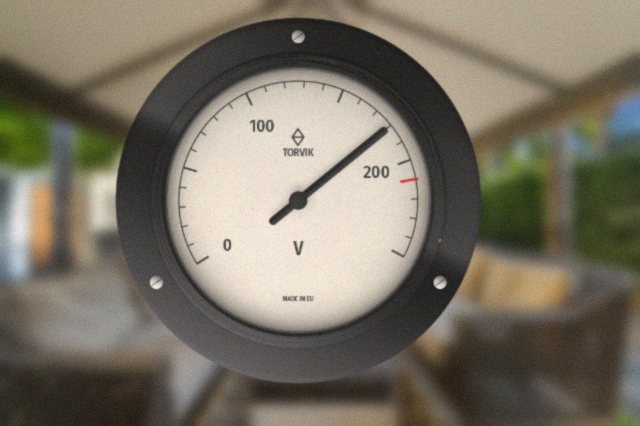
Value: 180,V
